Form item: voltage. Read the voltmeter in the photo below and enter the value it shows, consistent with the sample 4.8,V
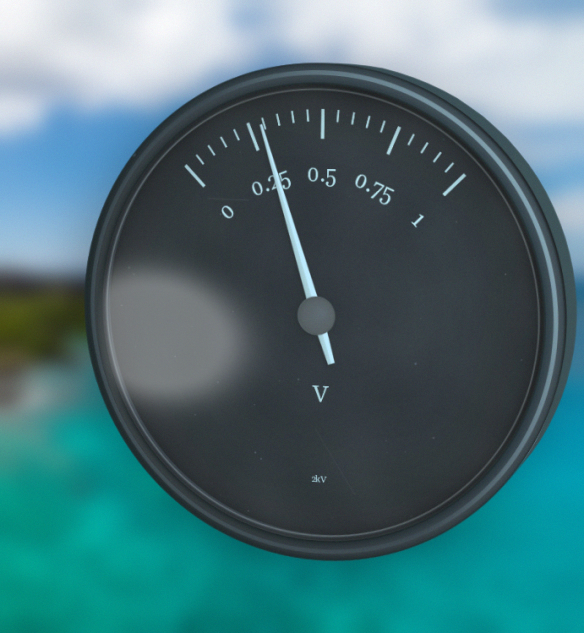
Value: 0.3,V
